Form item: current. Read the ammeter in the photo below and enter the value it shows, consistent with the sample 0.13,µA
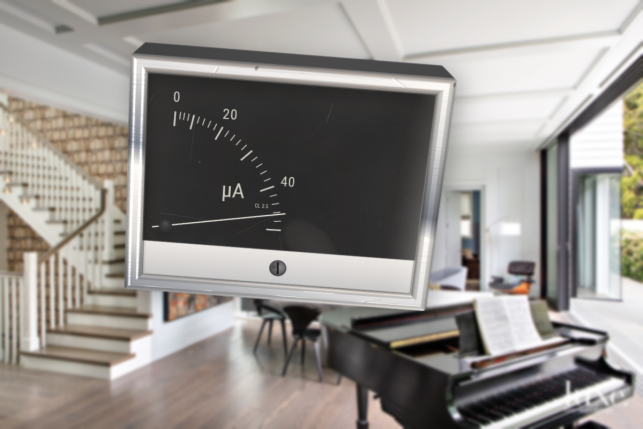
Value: 46,µA
